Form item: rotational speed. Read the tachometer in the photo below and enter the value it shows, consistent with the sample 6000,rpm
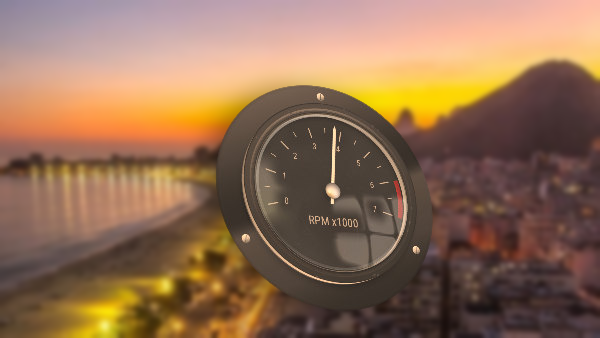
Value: 3750,rpm
